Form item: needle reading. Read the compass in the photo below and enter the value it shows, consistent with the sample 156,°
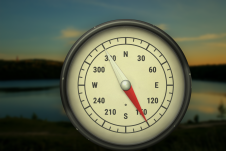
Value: 150,°
